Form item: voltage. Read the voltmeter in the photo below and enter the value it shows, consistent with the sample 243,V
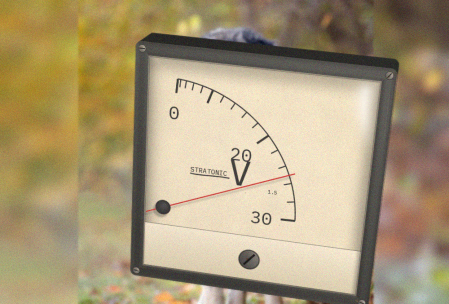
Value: 25,V
